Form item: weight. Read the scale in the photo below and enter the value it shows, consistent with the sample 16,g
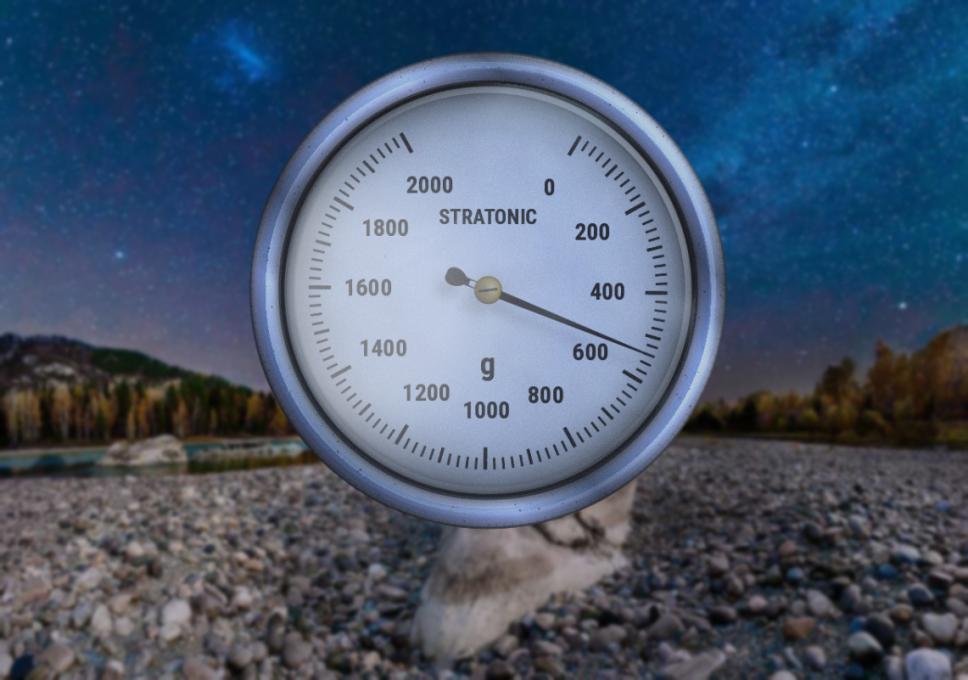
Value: 540,g
